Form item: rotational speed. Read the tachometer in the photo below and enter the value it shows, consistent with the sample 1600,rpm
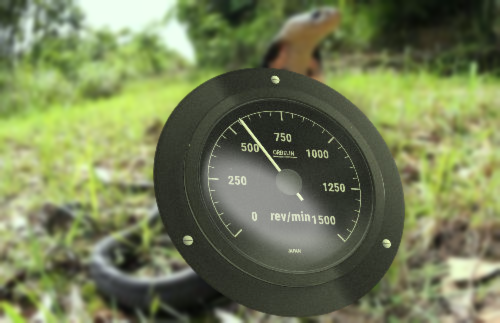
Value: 550,rpm
